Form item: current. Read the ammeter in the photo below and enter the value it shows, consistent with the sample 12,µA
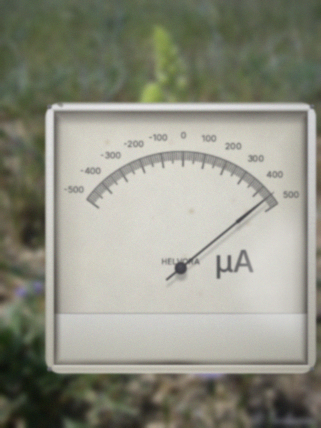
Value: 450,µA
